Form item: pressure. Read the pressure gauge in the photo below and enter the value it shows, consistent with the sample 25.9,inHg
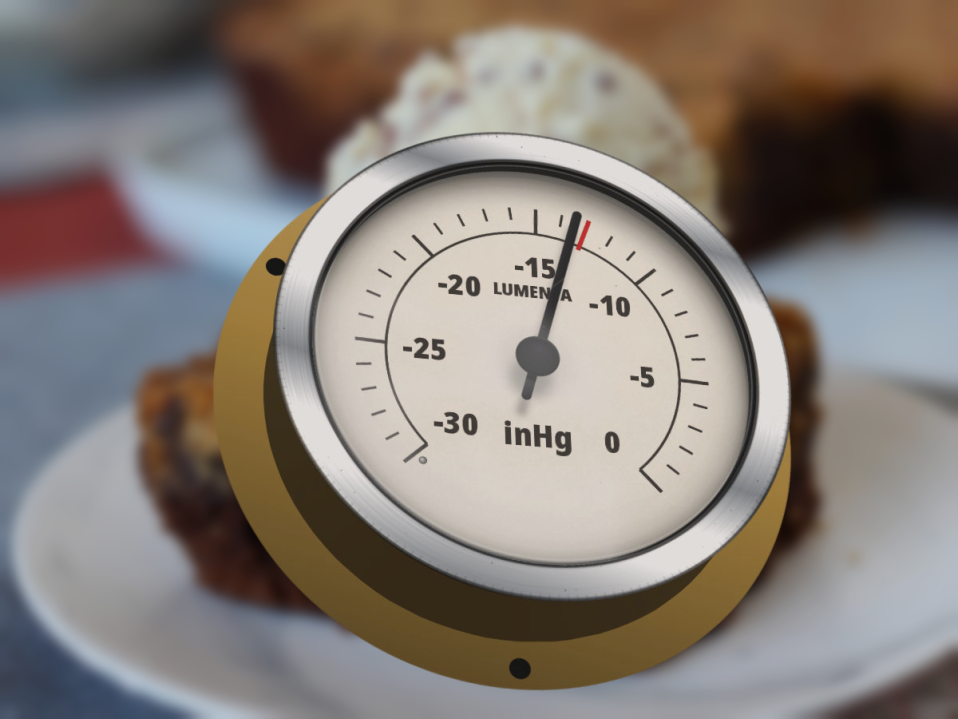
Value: -13.5,inHg
